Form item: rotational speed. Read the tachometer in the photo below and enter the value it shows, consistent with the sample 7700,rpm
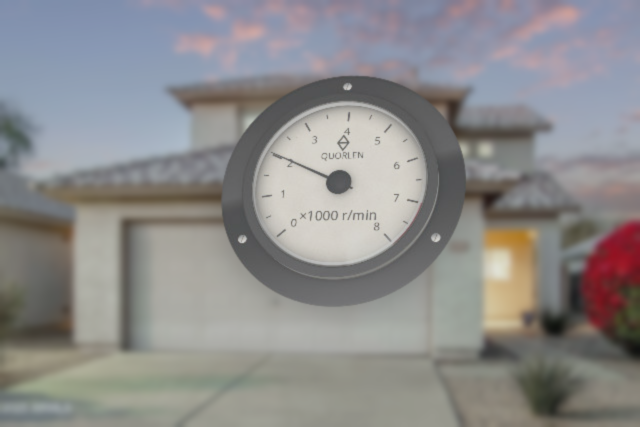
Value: 2000,rpm
